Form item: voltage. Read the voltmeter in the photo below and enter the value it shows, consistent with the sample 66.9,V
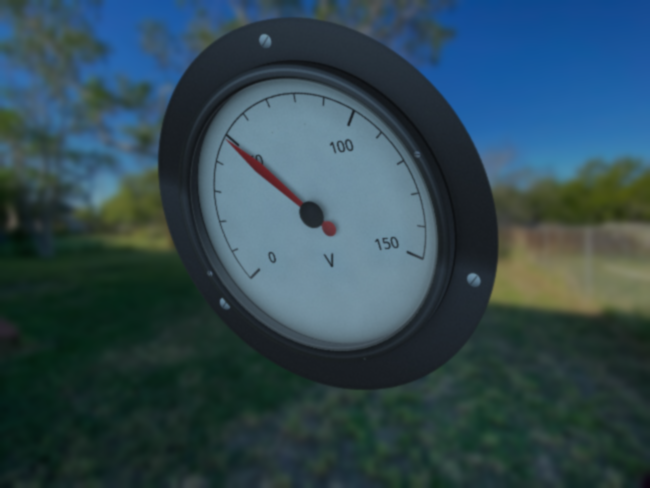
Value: 50,V
